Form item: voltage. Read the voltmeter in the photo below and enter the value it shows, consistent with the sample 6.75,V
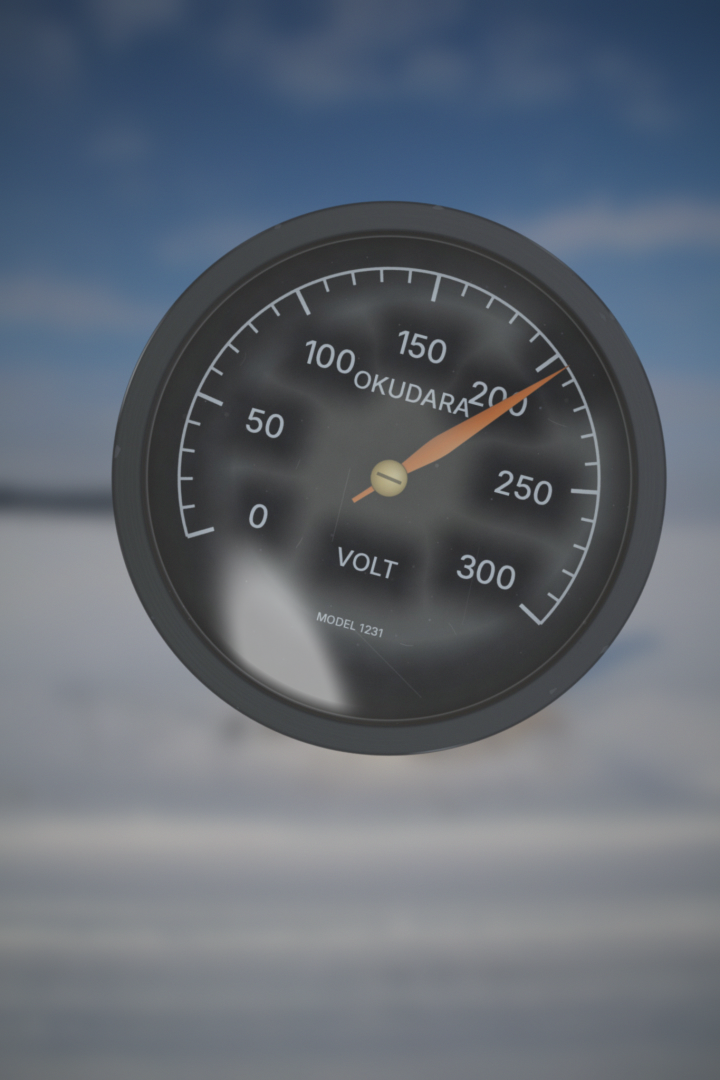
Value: 205,V
